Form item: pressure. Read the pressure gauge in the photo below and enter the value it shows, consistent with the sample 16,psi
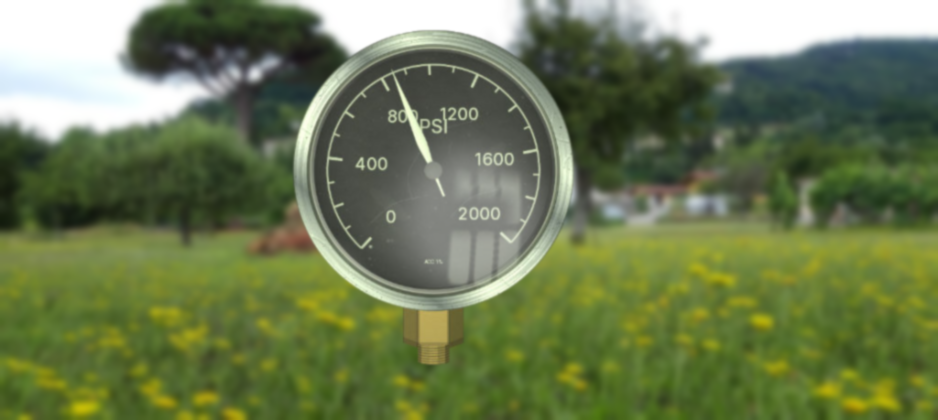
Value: 850,psi
